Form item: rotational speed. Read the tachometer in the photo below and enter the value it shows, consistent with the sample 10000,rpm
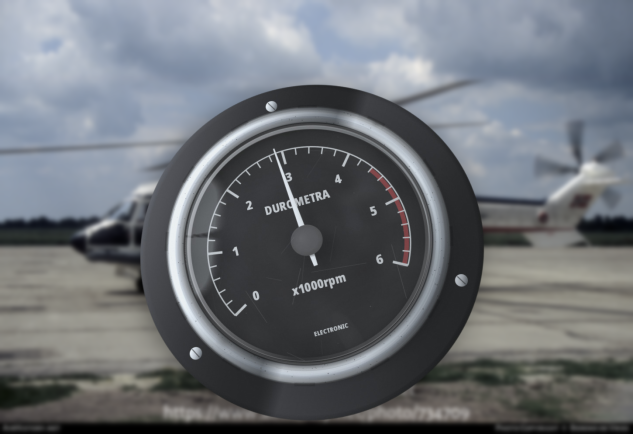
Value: 2900,rpm
